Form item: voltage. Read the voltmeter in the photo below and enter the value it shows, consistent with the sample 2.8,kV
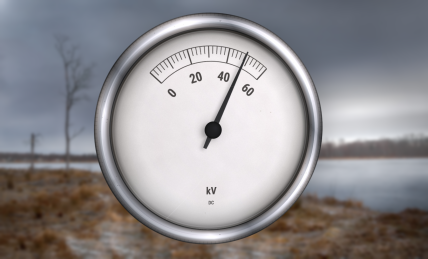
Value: 48,kV
